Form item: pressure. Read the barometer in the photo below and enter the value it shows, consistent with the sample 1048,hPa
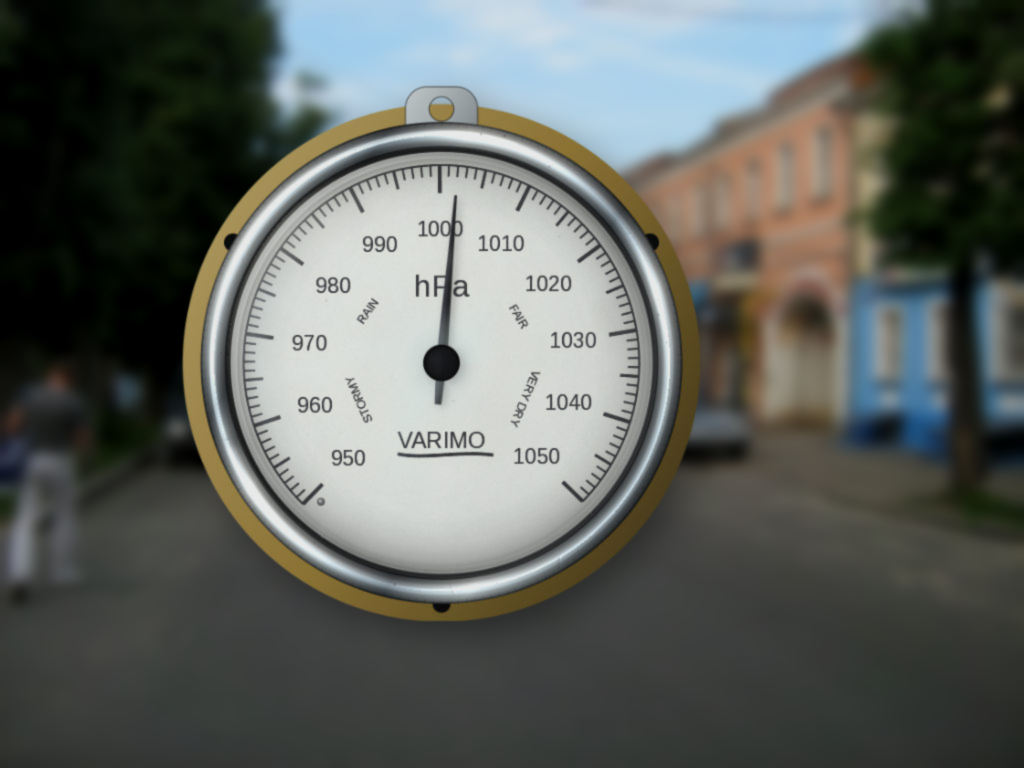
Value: 1002,hPa
